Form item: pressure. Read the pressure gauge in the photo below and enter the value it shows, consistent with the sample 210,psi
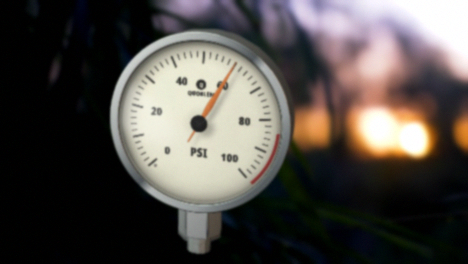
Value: 60,psi
